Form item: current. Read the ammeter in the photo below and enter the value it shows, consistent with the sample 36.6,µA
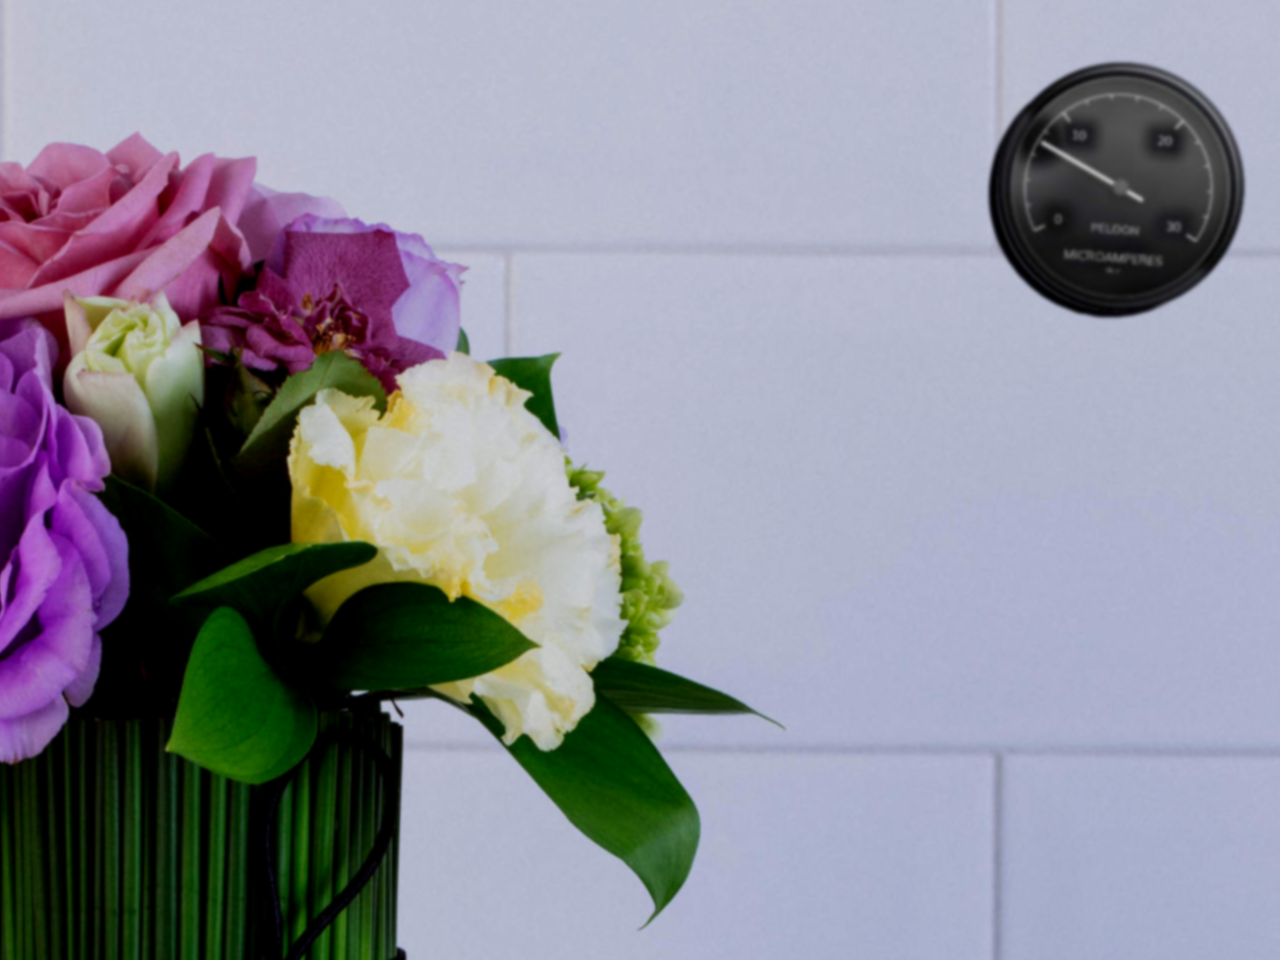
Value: 7,µA
